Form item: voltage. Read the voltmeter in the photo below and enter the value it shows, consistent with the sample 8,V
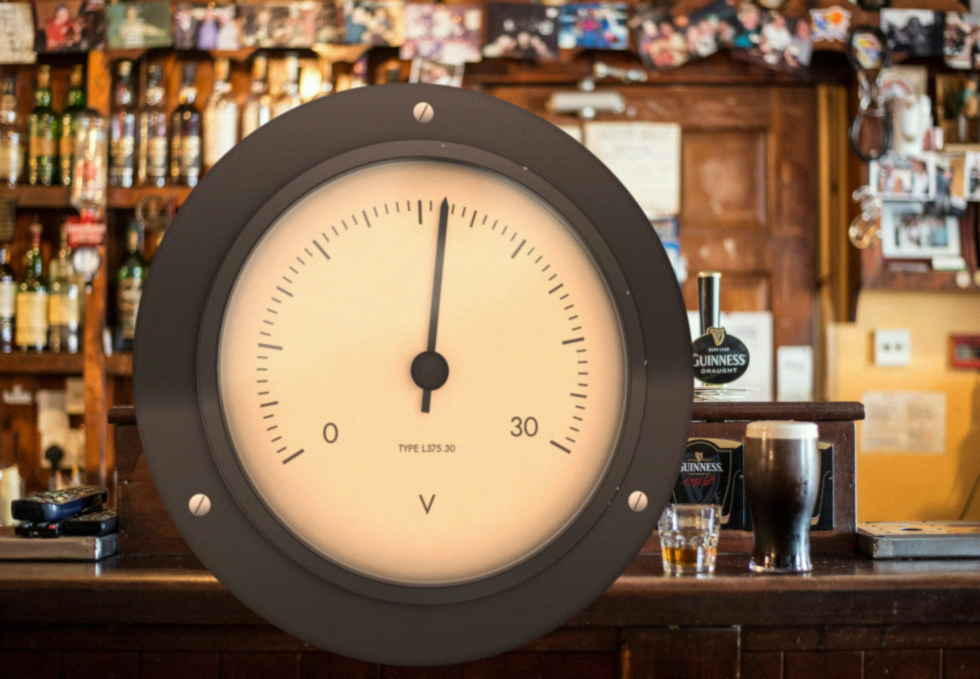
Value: 16,V
